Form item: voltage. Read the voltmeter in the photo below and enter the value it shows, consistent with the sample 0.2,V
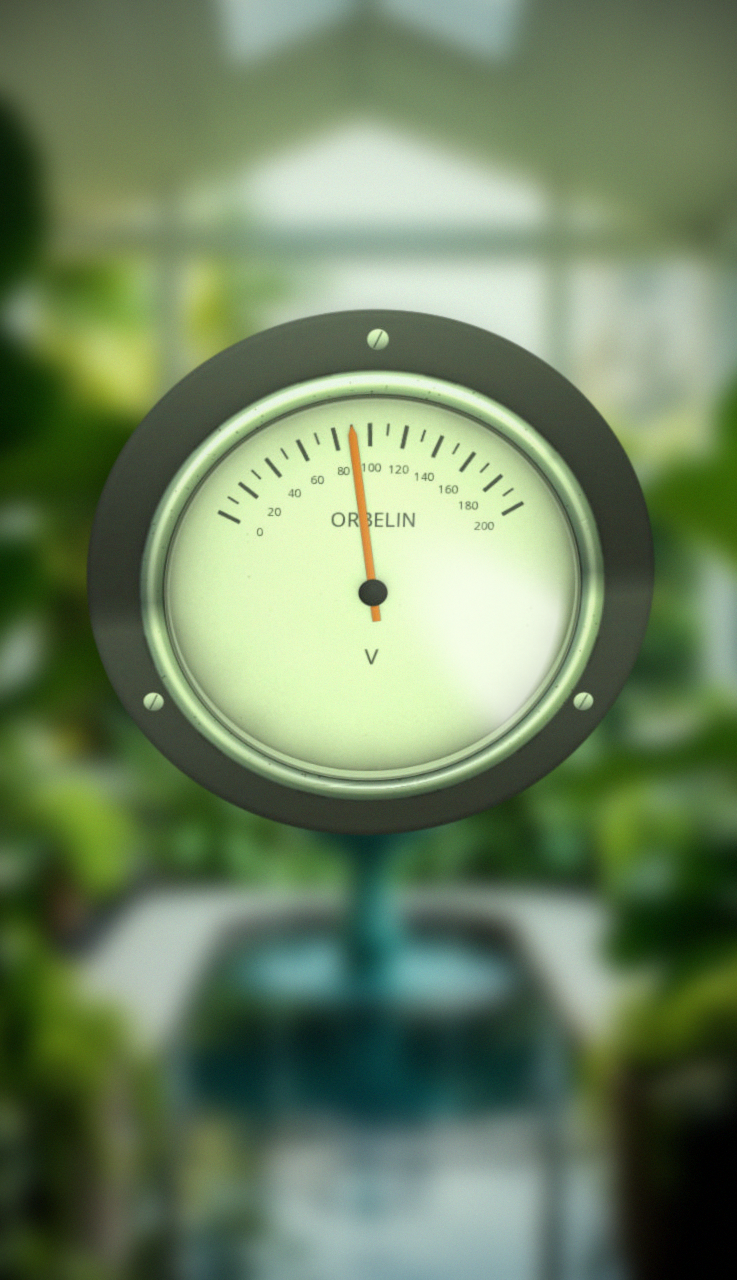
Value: 90,V
